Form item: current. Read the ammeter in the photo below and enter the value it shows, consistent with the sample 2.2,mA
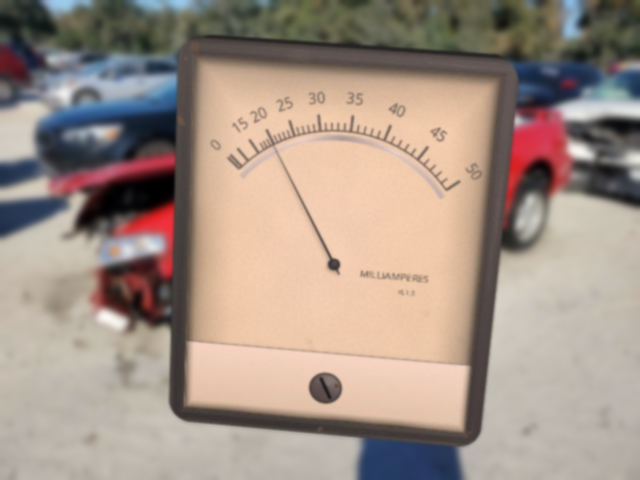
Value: 20,mA
